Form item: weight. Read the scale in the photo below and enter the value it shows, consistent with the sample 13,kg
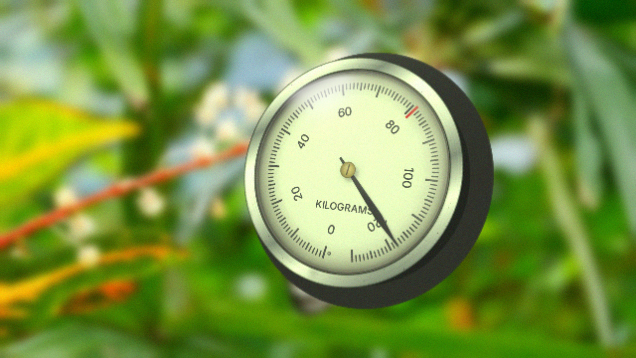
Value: 118,kg
